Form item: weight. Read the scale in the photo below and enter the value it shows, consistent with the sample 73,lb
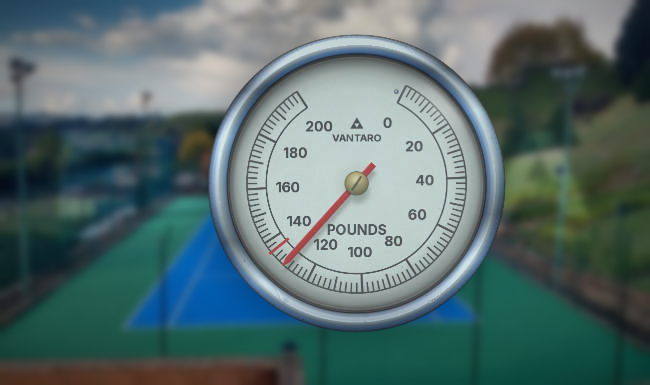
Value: 130,lb
